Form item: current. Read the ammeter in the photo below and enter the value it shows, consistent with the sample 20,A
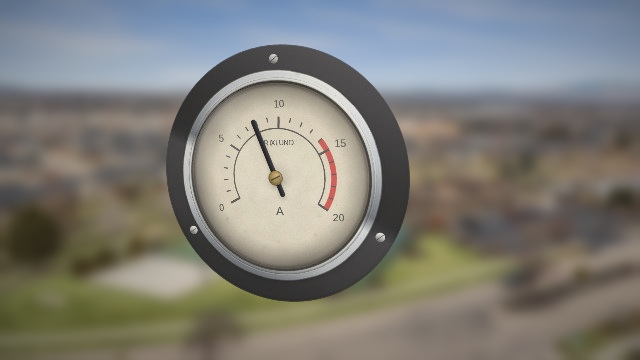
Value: 8,A
